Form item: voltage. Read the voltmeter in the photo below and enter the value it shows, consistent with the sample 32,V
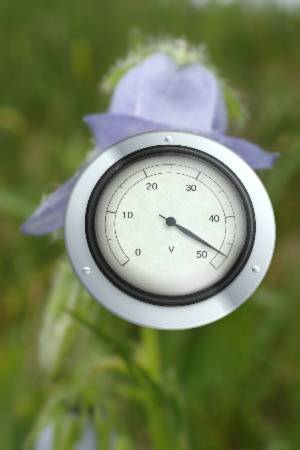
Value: 47.5,V
